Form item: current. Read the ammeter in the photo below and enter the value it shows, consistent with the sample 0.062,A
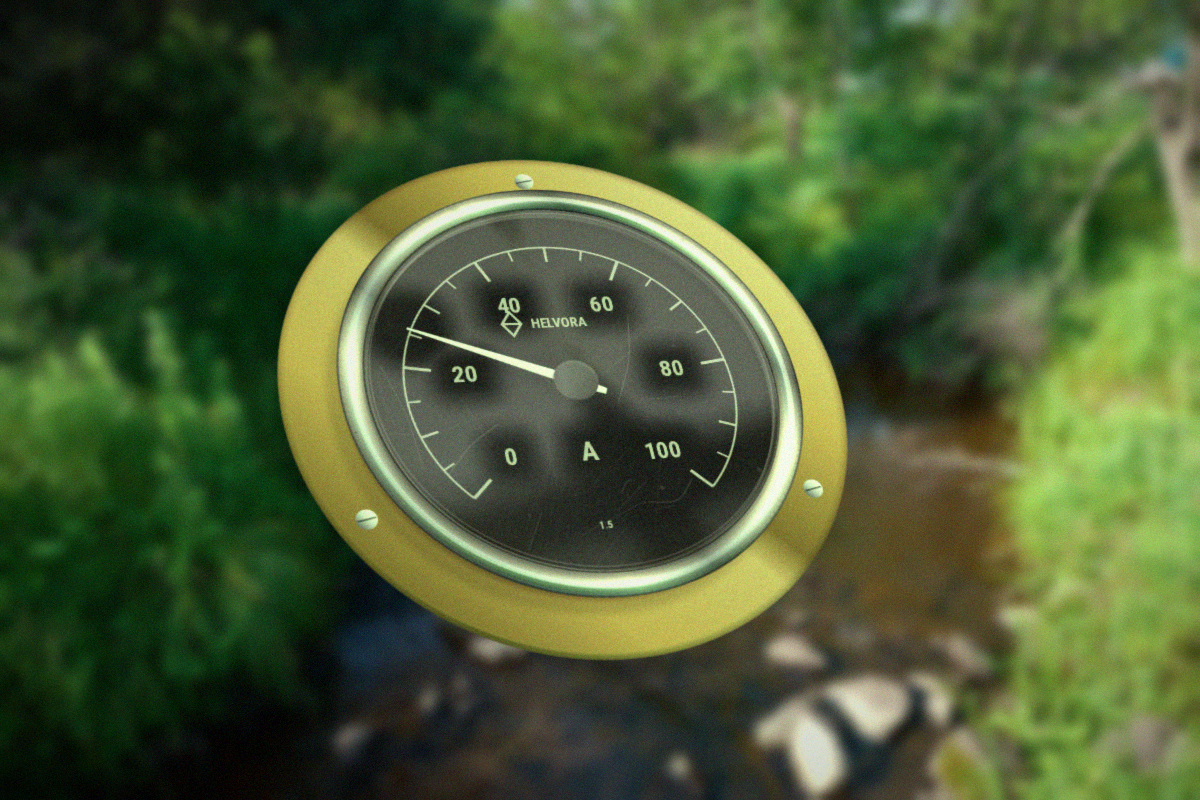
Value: 25,A
